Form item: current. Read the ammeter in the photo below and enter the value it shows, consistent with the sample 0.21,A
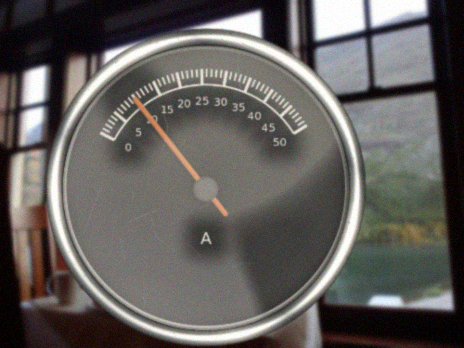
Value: 10,A
